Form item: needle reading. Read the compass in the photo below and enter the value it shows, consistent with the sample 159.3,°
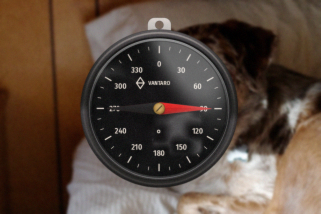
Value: 90,°
